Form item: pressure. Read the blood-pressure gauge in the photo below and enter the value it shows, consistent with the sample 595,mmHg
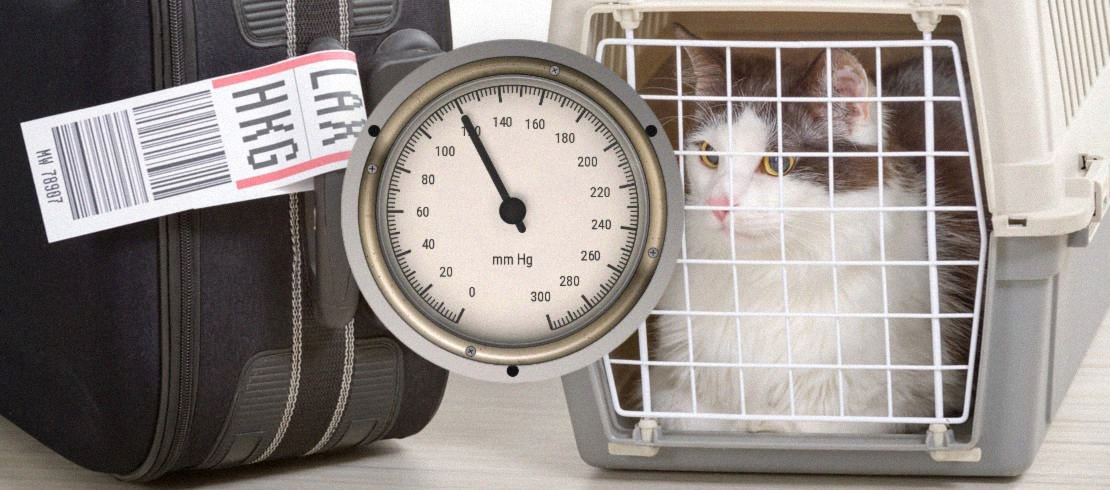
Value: 120,mmHg
